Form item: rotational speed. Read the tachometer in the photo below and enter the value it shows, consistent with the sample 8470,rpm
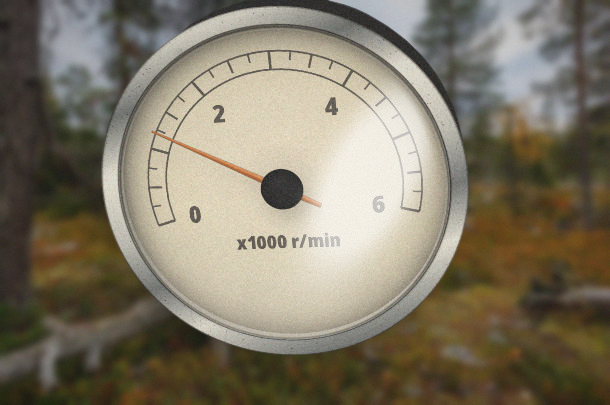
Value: 1250,rpm
